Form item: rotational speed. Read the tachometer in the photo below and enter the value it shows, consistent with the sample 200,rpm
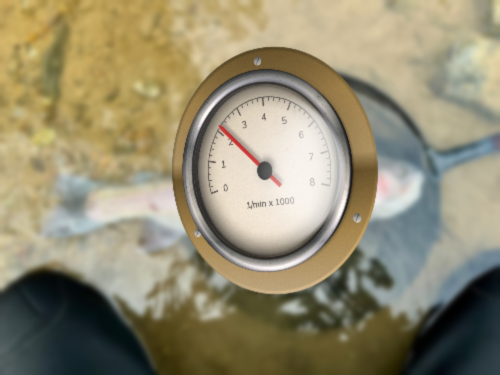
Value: 2200,rpm
